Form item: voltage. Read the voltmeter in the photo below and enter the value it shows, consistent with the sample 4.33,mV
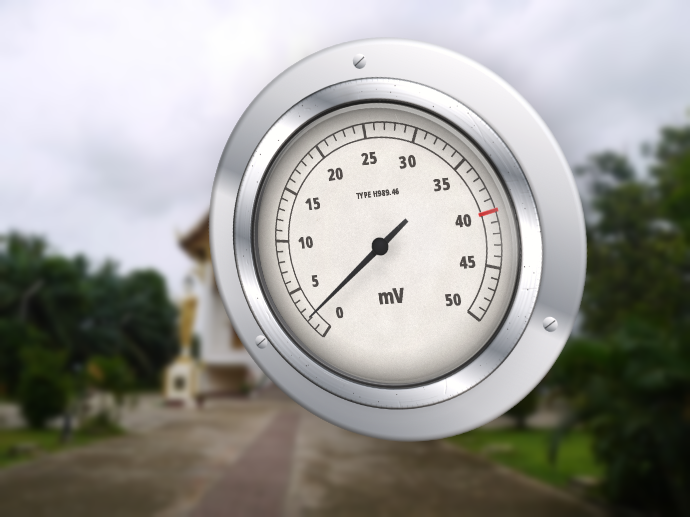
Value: 2,mV
